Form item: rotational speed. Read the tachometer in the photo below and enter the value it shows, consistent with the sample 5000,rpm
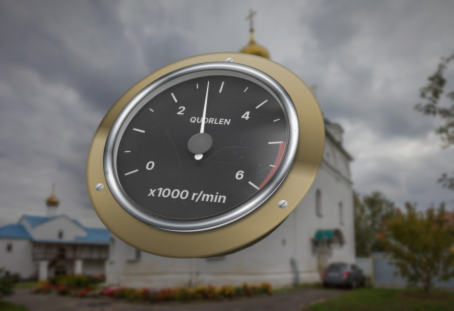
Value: 2750,rpm
